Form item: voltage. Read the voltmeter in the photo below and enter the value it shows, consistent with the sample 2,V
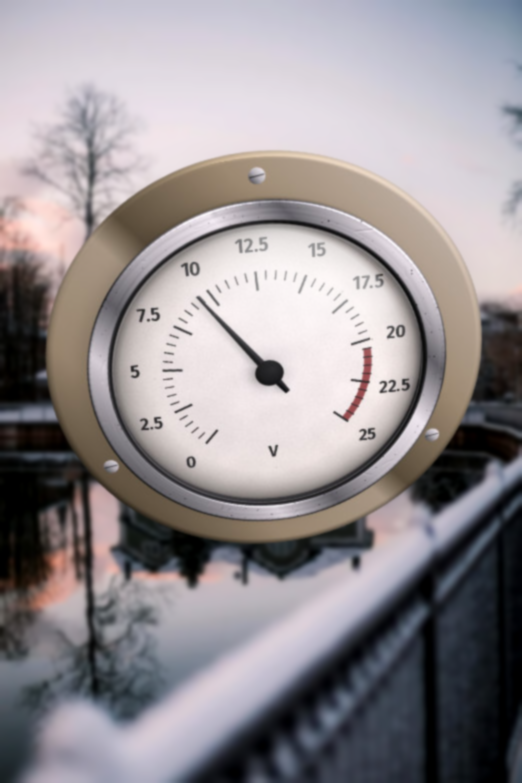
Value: 9.5,V
